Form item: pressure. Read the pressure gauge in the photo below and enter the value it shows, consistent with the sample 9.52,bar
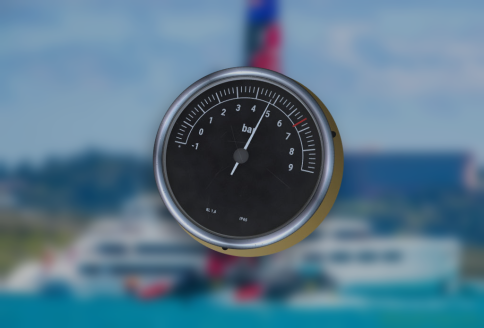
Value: 4.8,bar
